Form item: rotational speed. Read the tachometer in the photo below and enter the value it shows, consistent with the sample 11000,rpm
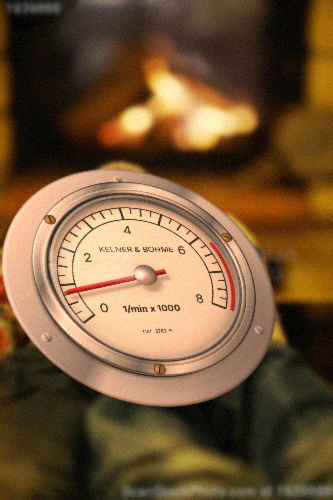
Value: 750,rpm
